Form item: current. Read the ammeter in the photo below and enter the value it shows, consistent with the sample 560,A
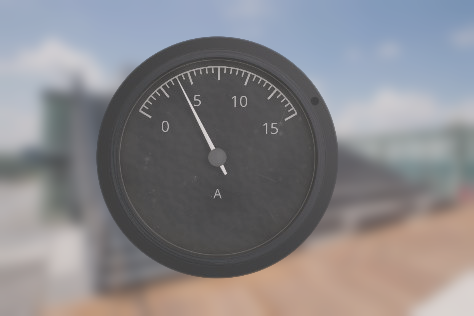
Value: 4,A
